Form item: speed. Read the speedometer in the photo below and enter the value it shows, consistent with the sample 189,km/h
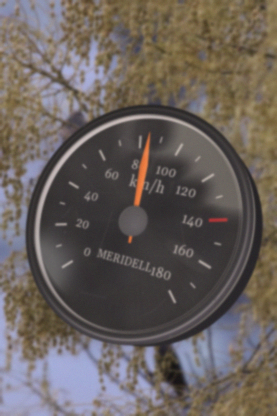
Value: 85,km/h
